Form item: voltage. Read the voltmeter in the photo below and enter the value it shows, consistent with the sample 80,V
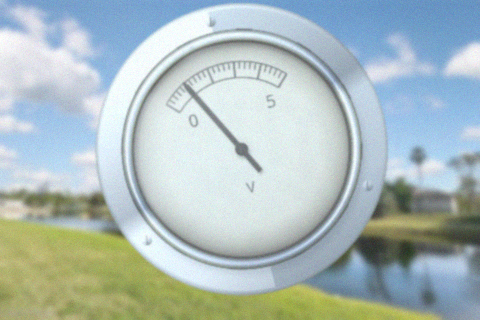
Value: 1,V
